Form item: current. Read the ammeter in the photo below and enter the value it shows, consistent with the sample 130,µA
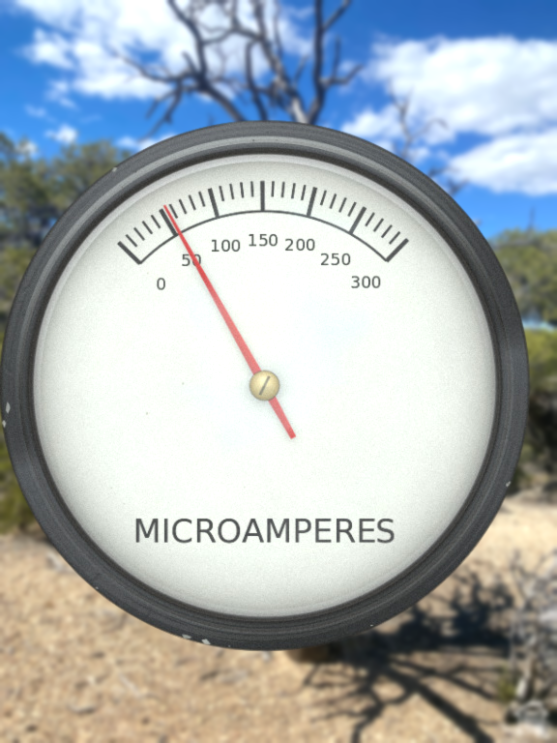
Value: 55,µA
